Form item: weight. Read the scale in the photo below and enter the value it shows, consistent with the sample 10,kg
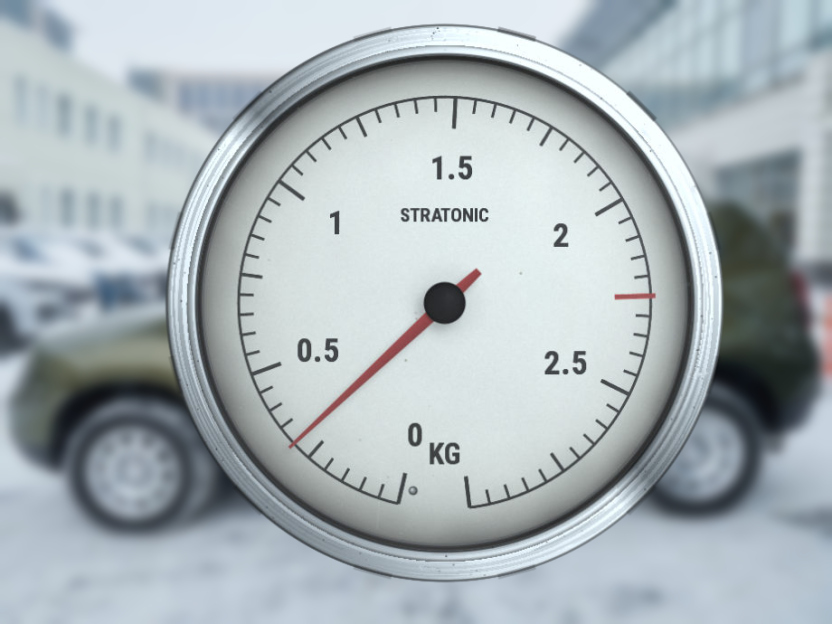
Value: 0.3,kg
